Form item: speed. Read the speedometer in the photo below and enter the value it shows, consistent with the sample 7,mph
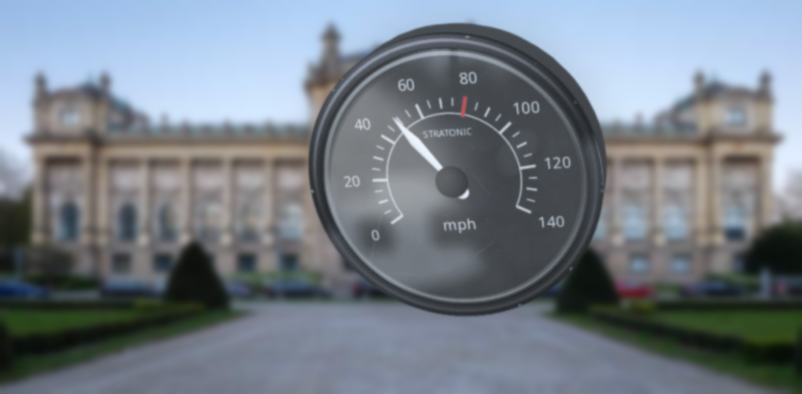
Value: 50,mph
